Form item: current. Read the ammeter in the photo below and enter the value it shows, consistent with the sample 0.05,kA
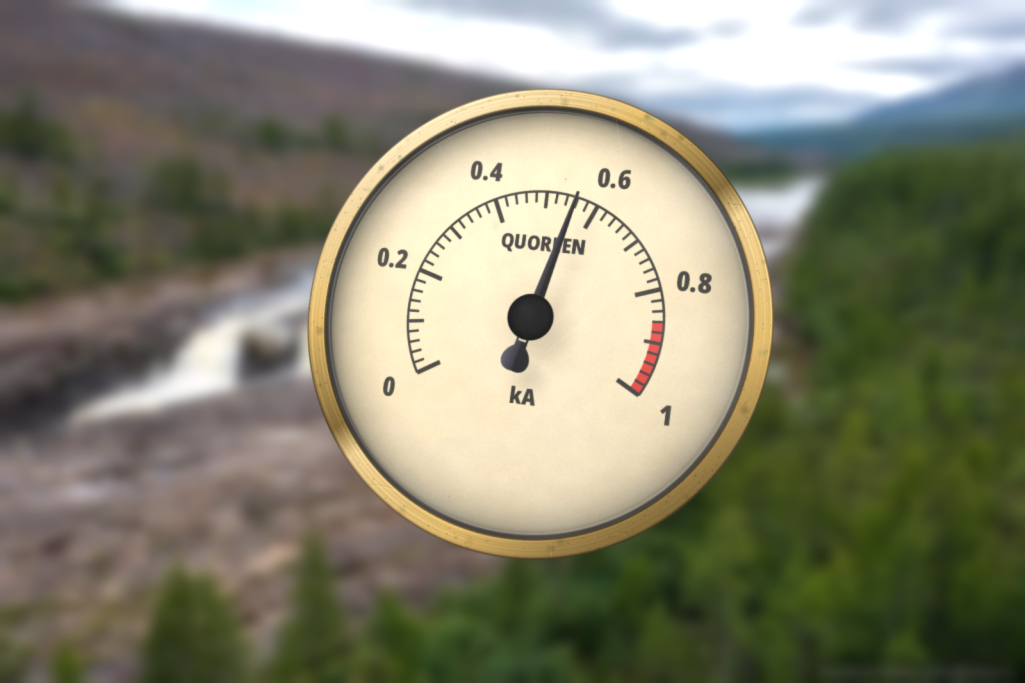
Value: 0.56,kA
